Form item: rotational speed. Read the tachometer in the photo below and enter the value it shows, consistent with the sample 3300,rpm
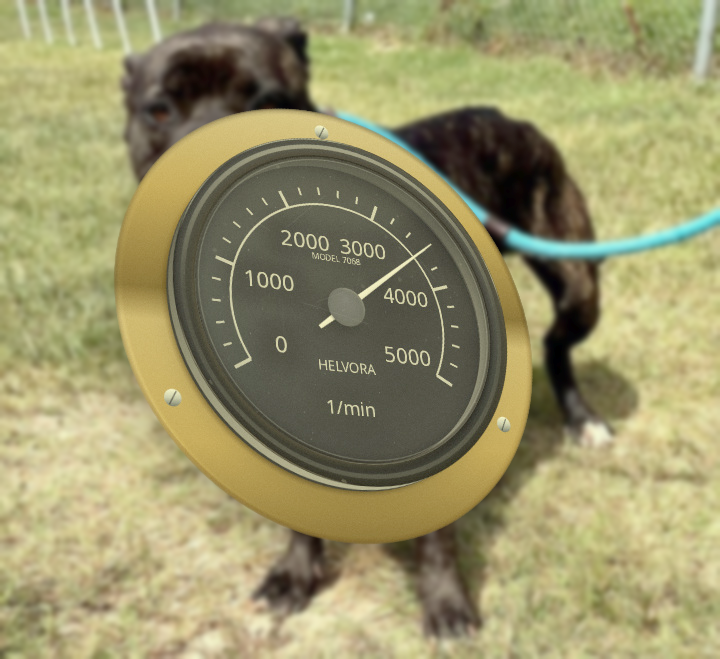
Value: 3600,rpm
